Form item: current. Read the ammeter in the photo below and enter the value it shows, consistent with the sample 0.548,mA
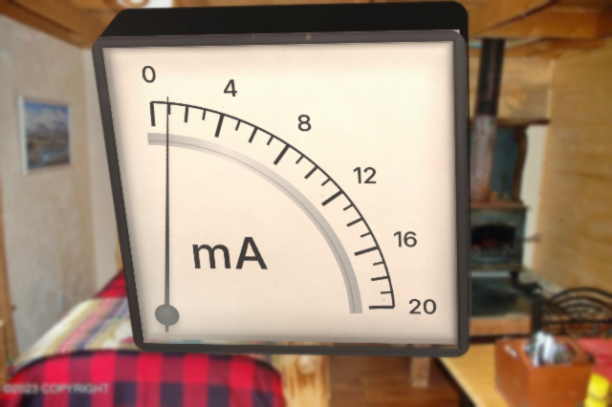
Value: 1,mA
